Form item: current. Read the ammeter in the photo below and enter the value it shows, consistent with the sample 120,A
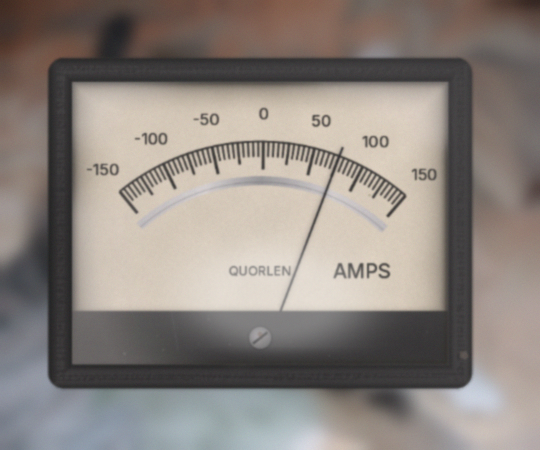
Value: 75,A
